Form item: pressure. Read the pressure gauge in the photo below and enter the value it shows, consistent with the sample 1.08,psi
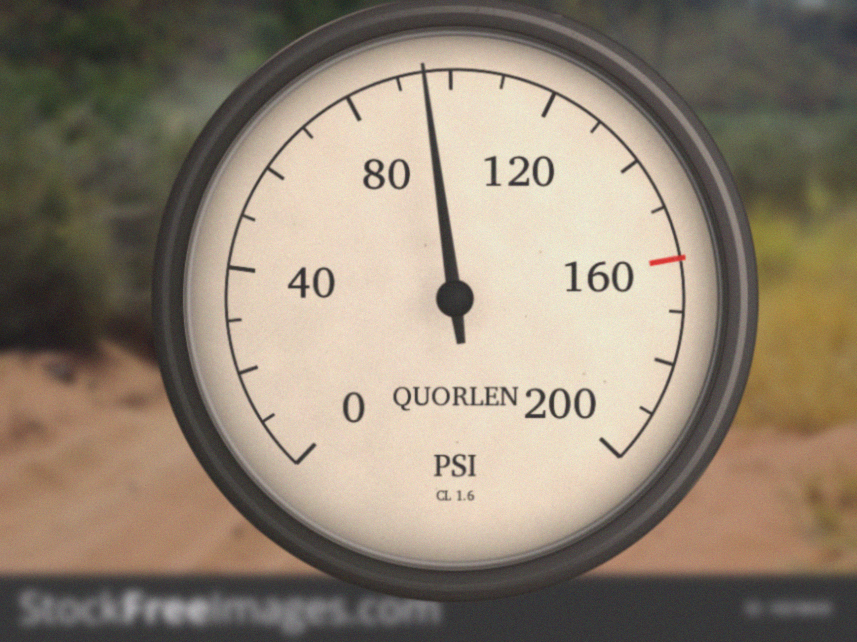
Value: 95,psi
